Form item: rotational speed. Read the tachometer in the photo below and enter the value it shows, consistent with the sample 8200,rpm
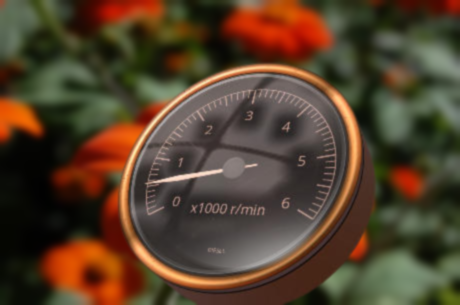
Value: 500,rpm
